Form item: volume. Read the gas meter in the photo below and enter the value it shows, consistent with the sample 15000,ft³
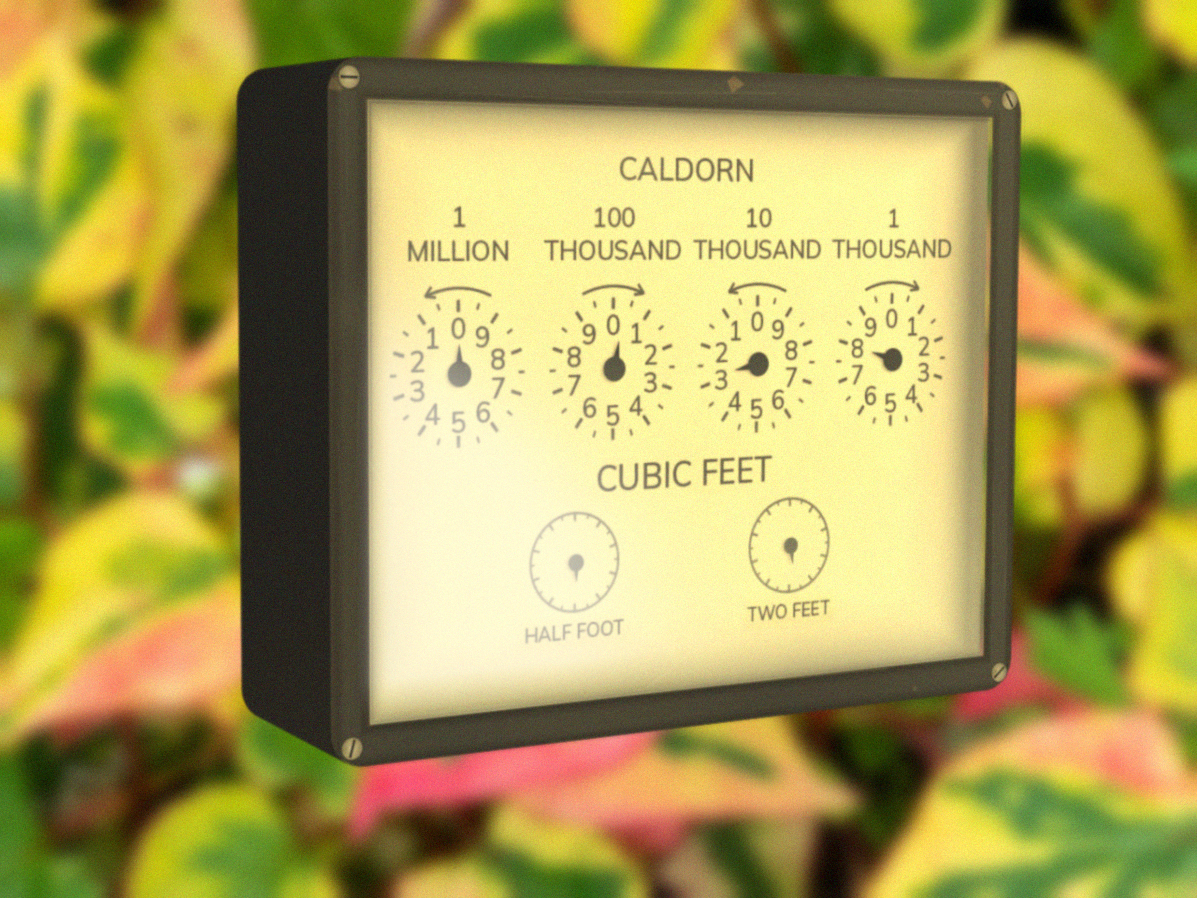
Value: 2800,ft³
